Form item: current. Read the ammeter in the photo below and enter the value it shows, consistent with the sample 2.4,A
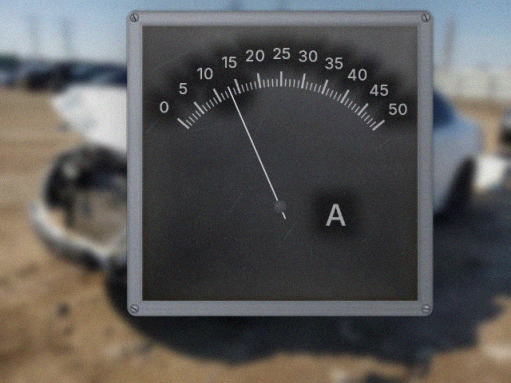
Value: 13,A
